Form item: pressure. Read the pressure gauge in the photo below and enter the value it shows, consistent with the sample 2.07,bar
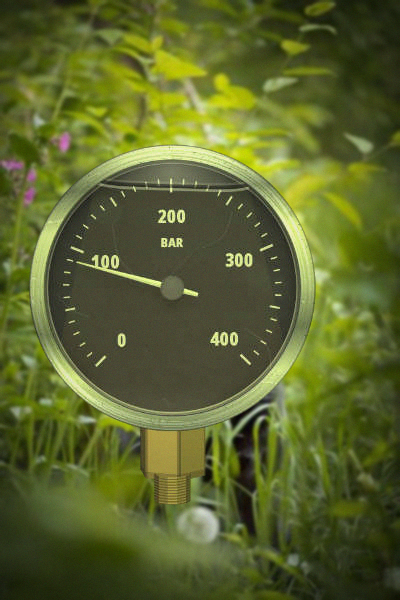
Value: 90,bar
